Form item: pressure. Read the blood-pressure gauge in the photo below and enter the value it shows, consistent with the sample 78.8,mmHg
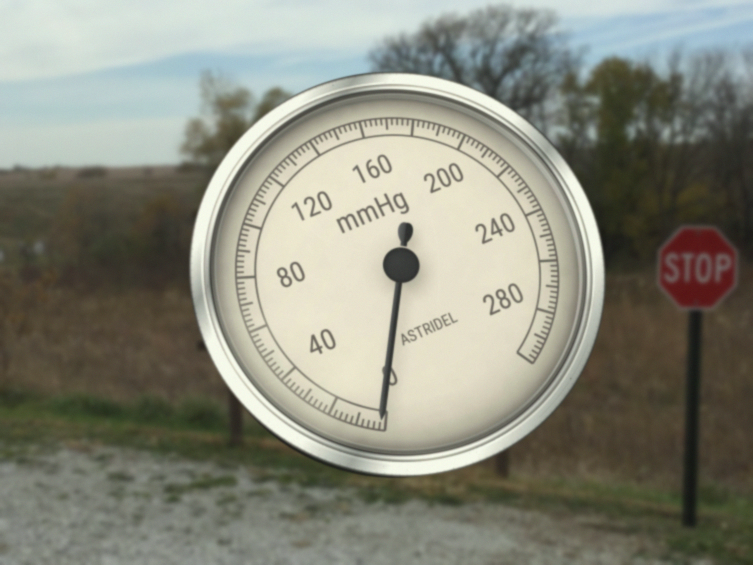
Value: 2,mmHg
